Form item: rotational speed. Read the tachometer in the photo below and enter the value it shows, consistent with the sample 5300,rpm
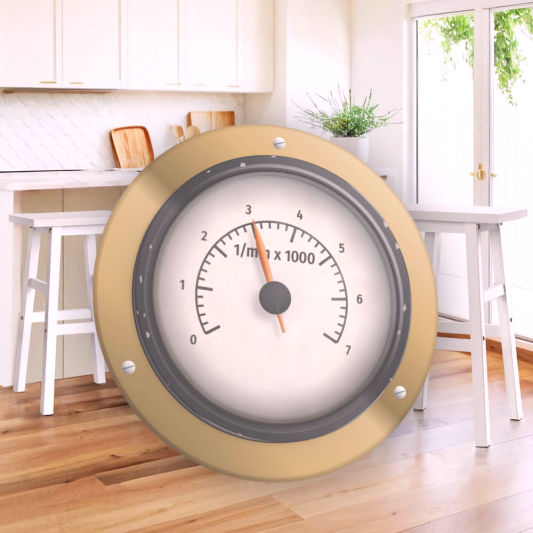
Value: 3000,rpm
